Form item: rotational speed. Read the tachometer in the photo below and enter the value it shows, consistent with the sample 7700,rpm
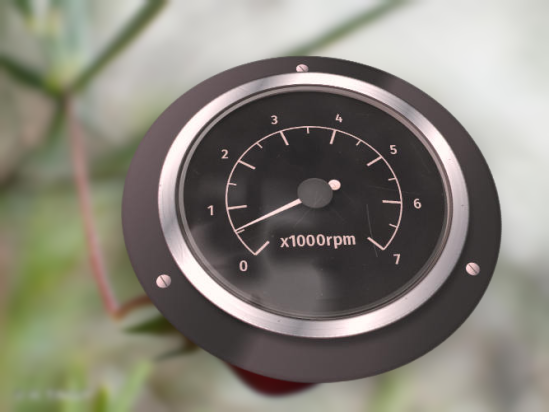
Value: 500,rpm
